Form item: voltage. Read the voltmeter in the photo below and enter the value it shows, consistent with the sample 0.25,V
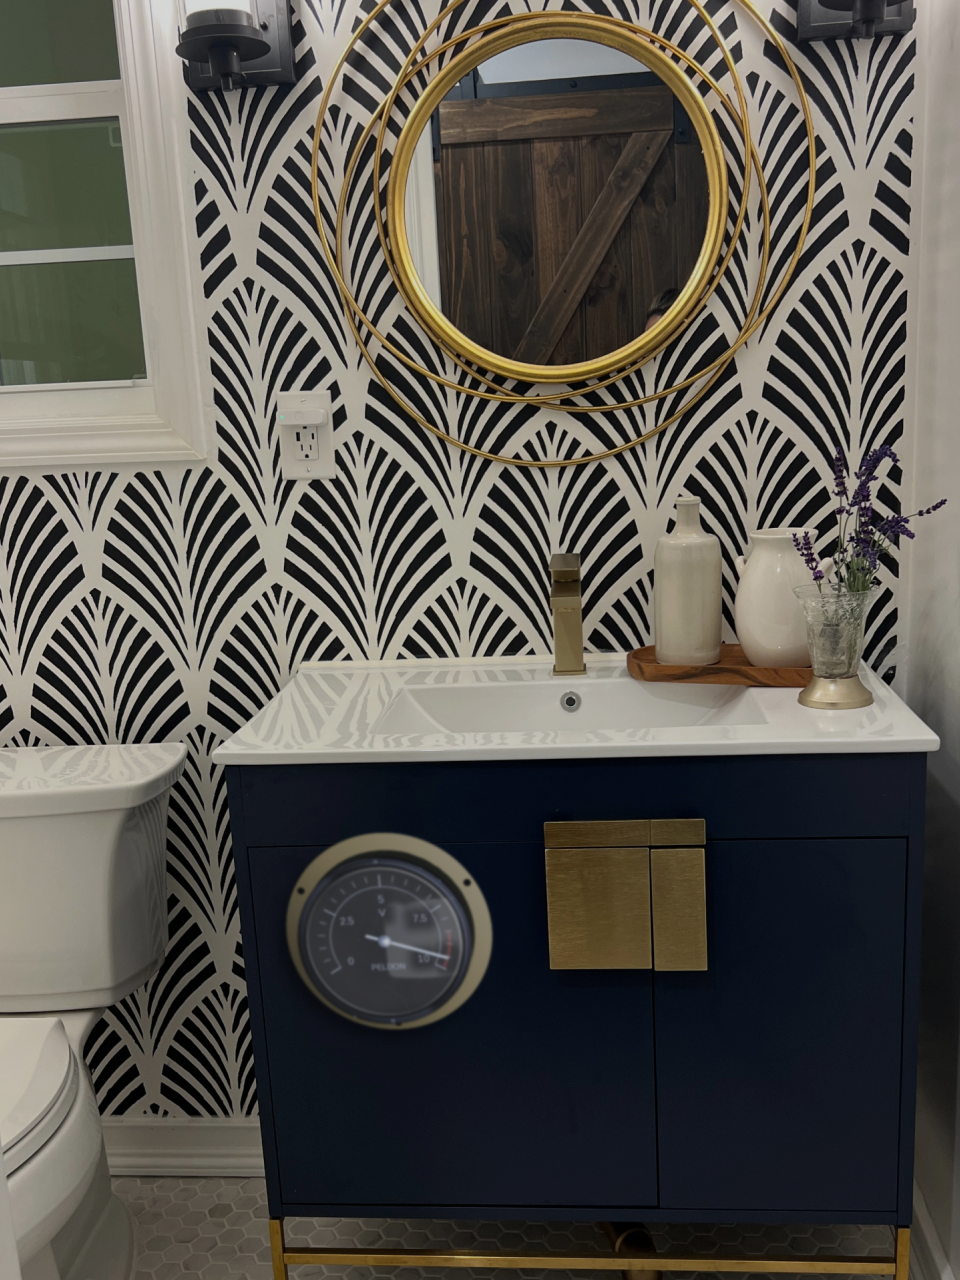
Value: 9.5,V
